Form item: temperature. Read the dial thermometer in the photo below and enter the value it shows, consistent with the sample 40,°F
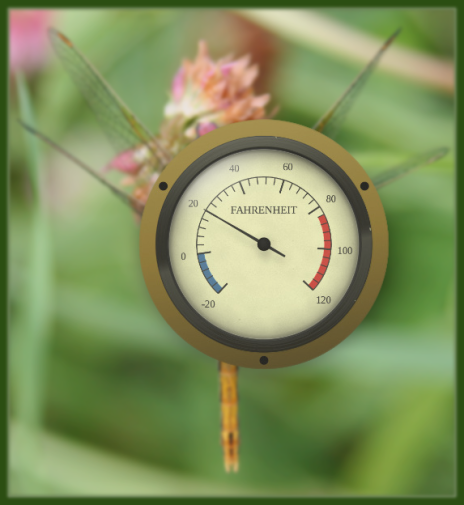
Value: 20,°F
